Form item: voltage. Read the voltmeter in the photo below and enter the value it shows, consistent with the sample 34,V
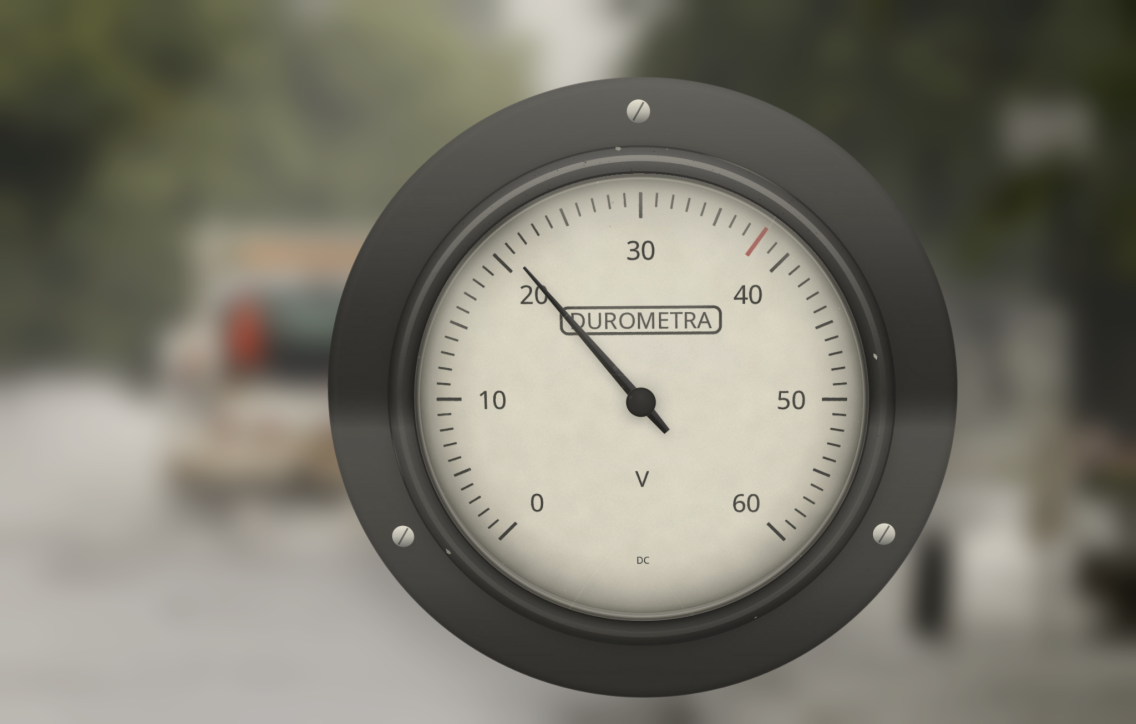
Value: 21,V
